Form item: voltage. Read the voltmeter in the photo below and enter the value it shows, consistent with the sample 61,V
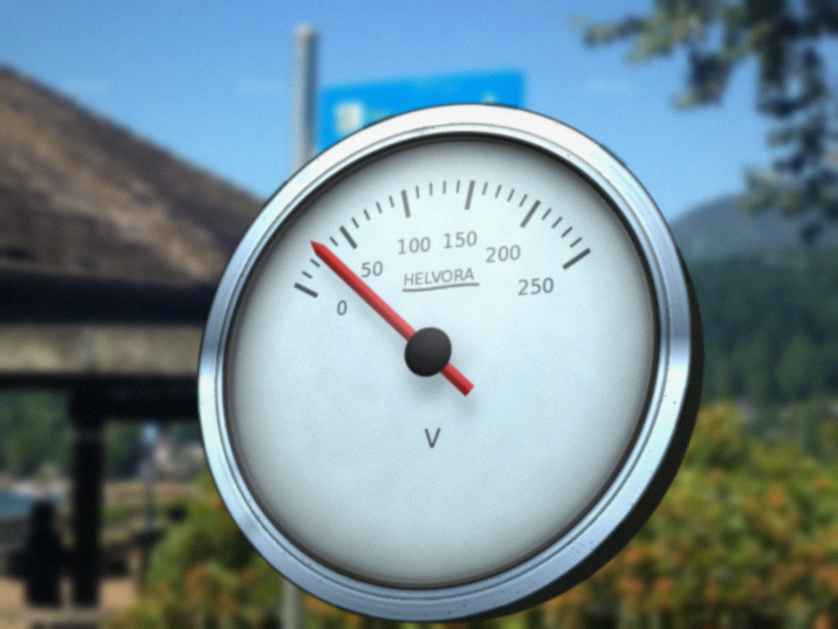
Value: 30,V
